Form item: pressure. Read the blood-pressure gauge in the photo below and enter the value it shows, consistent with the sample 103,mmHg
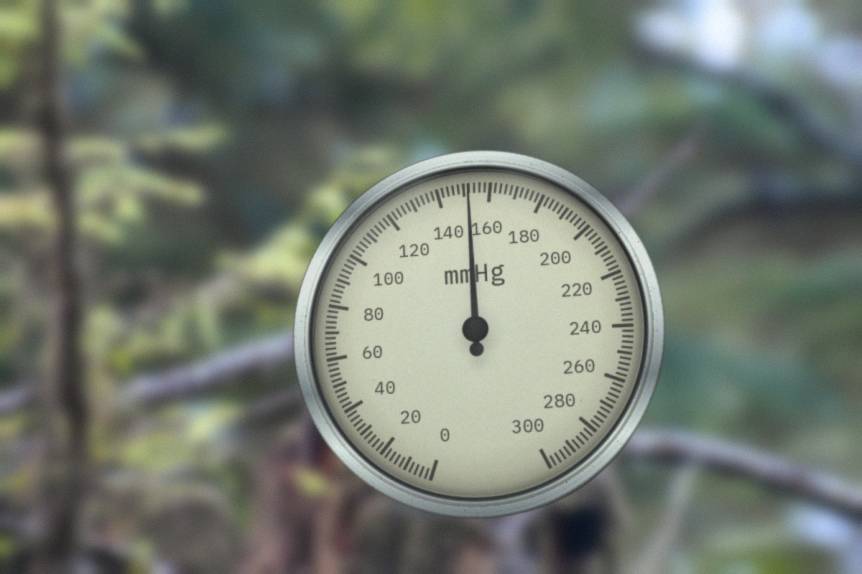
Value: 152,mmHg
